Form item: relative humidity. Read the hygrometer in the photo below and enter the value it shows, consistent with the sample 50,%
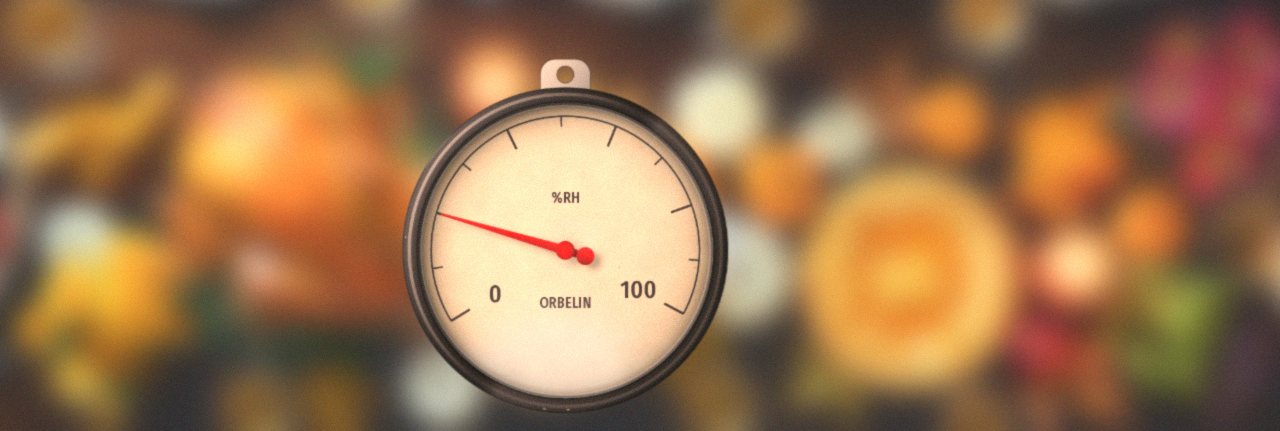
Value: 20,%
